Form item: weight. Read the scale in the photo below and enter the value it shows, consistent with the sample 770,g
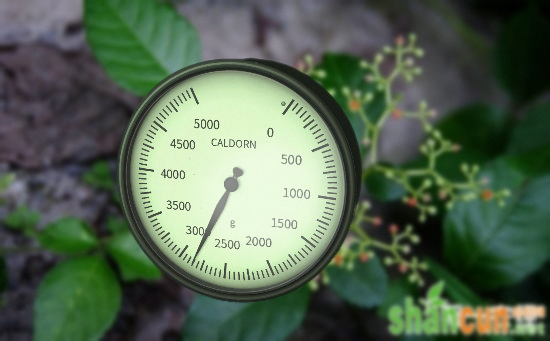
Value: 2850,g
